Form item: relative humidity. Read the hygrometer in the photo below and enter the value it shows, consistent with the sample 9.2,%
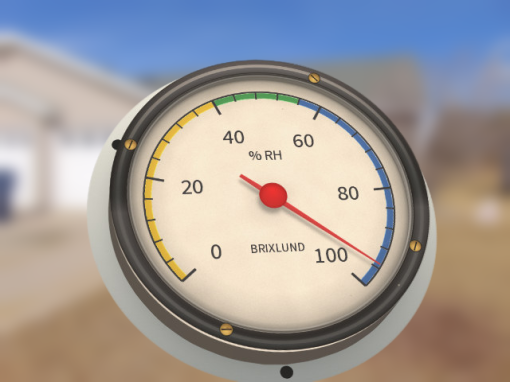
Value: 96,%
